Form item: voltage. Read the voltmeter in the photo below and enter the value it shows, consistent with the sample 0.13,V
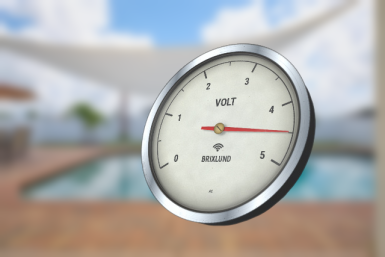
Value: 4.5,V
